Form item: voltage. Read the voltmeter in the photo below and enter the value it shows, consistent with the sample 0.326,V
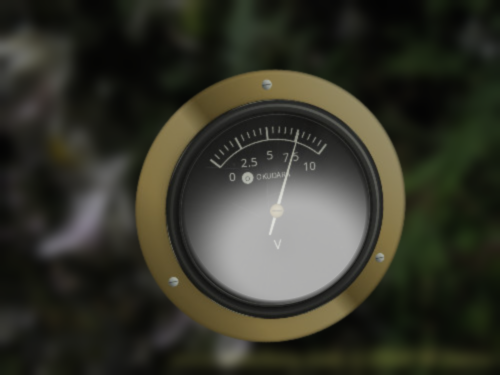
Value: 7.5,V
